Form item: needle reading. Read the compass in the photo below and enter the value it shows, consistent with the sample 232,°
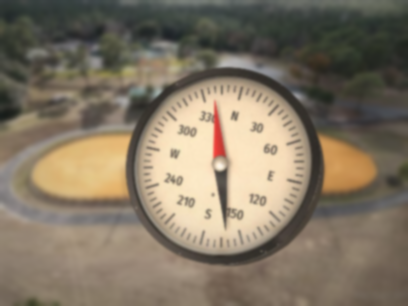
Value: 340,°
